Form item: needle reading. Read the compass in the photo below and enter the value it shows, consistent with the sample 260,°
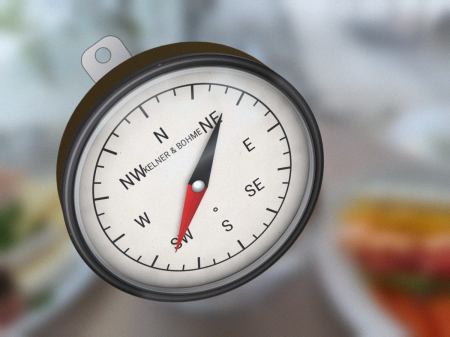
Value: 230,°
